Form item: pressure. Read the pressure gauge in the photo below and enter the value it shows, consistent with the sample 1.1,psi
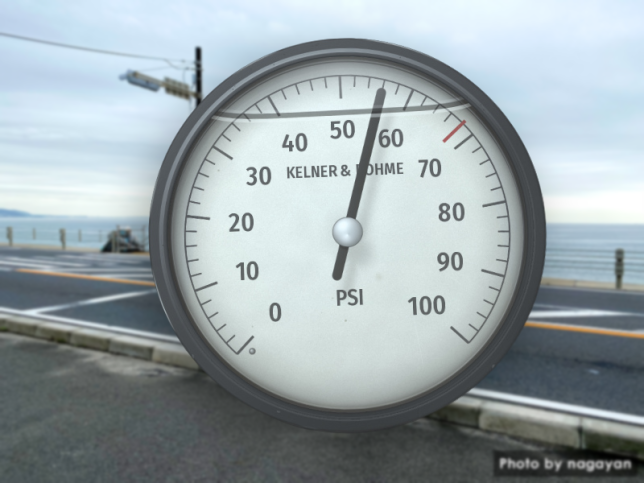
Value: 56,psi
